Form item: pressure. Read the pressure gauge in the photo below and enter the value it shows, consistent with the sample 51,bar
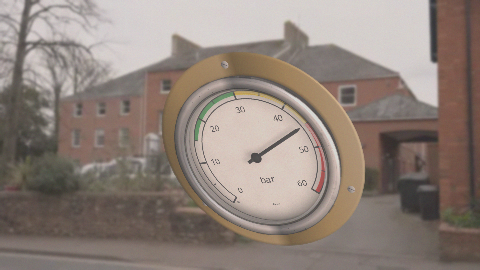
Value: 45,bar
